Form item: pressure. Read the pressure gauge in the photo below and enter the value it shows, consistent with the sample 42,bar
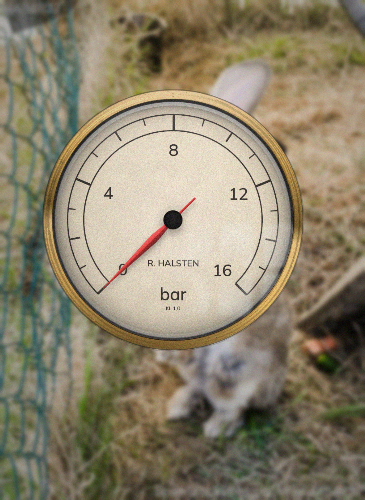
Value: 0,bar
